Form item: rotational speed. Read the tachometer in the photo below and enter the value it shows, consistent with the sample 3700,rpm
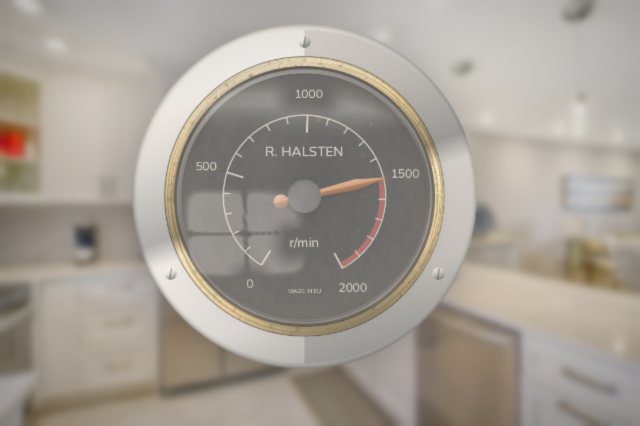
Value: 1500,rpm
